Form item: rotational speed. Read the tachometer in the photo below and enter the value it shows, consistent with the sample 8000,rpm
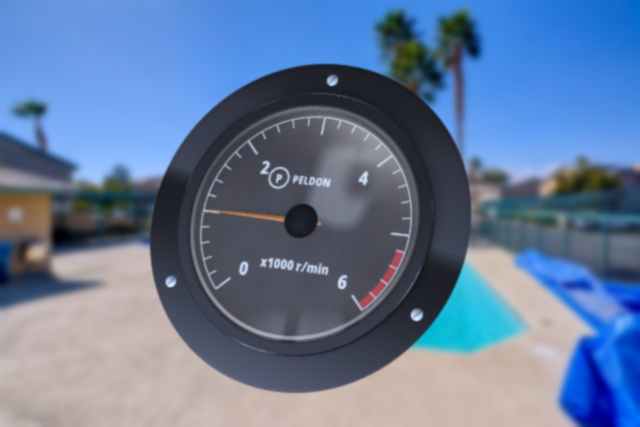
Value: 1000,rpm
